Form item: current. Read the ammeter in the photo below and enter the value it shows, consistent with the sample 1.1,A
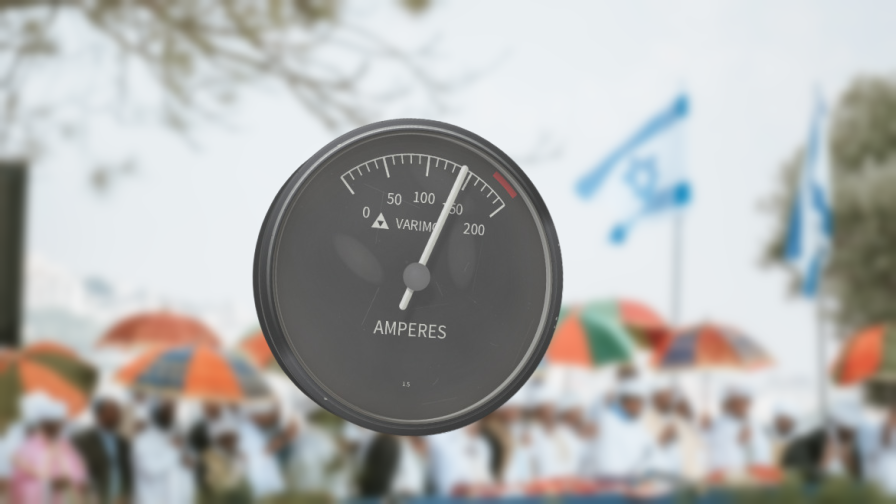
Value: 140,A
